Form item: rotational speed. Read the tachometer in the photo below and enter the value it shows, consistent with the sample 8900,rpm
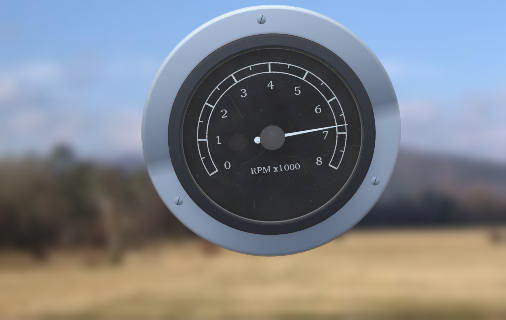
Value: 6750,rpm
